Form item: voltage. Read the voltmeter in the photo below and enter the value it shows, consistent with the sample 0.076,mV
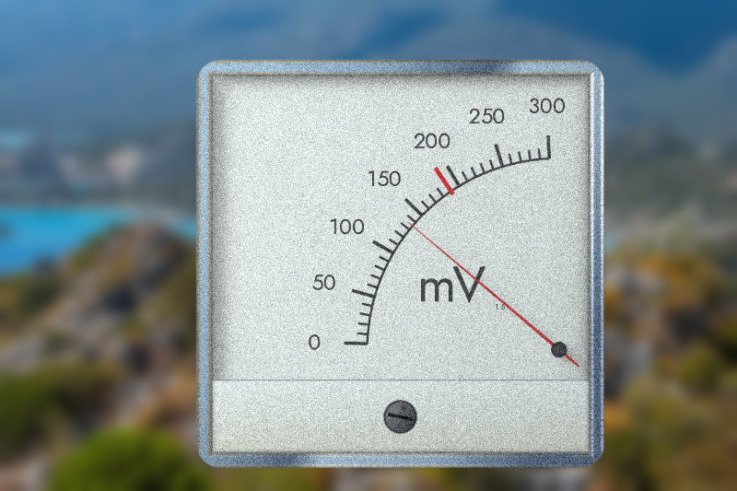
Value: 135,mV
